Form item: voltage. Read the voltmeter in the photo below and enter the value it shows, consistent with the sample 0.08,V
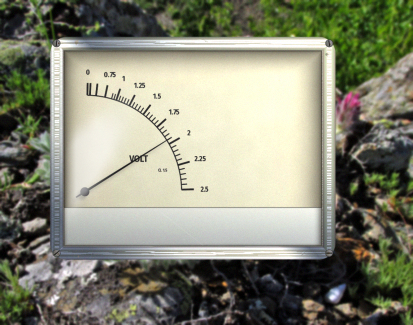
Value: 1.95,V
